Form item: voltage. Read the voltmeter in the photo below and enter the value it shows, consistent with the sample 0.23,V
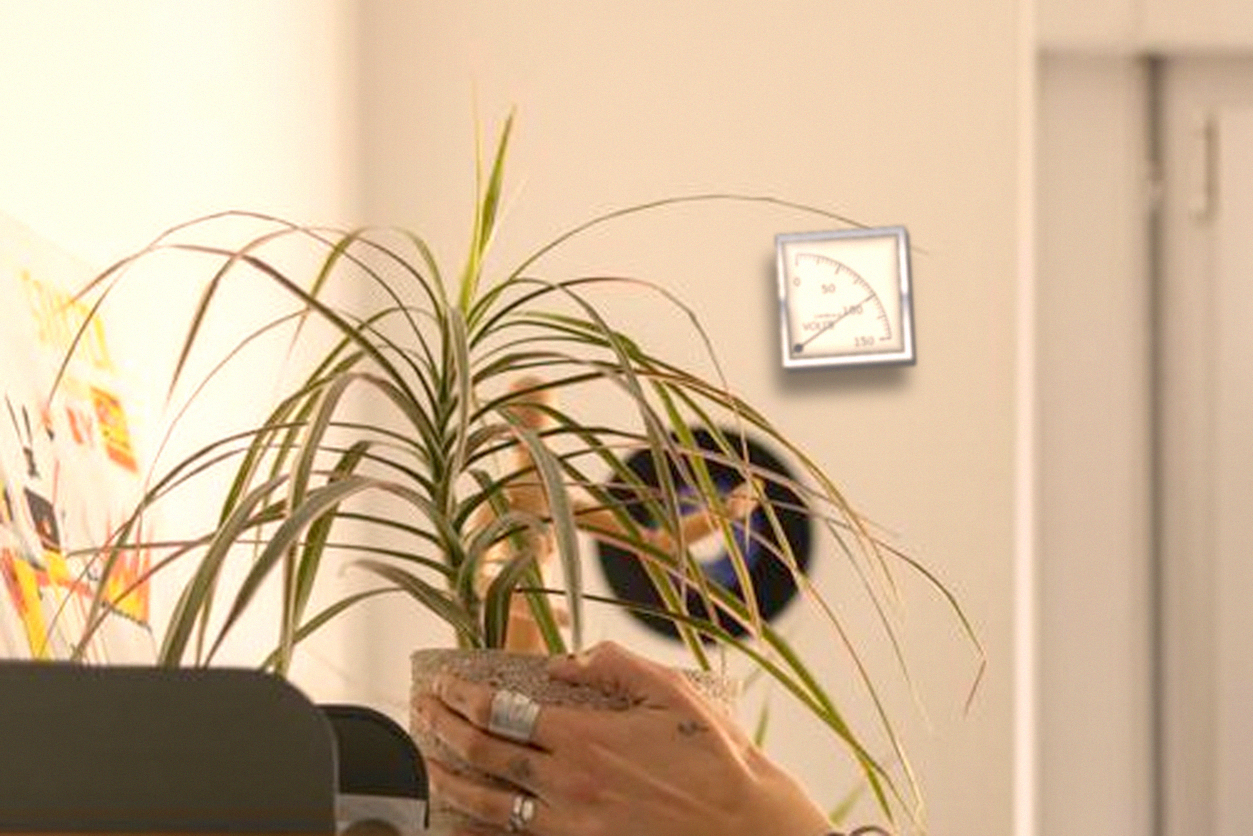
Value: 100,V
